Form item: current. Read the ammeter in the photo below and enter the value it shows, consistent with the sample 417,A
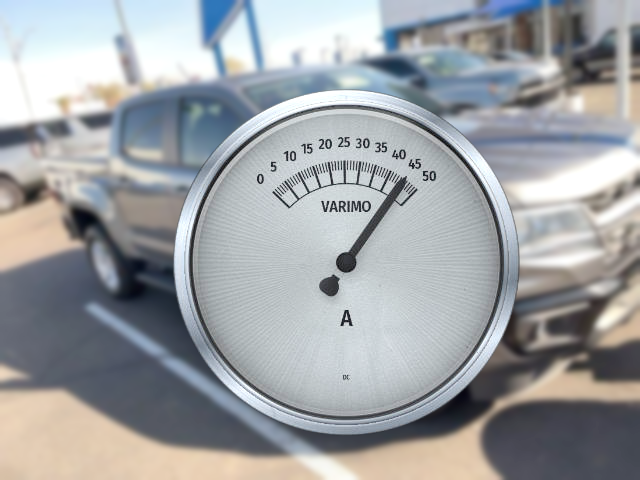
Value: 45,A
